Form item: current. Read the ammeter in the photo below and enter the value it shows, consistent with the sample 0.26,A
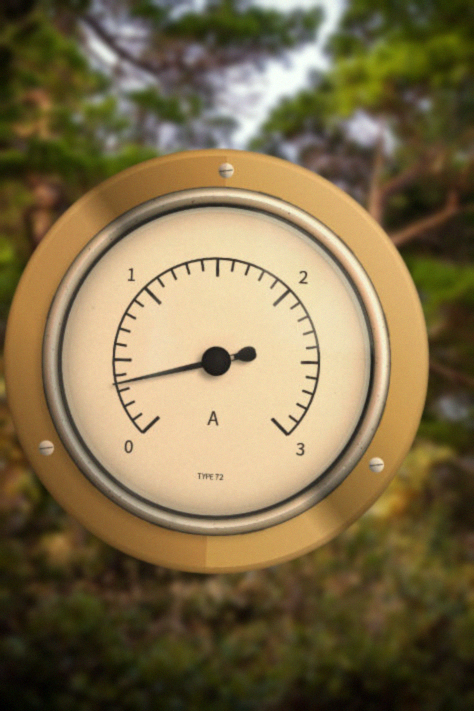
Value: 0.35,A
